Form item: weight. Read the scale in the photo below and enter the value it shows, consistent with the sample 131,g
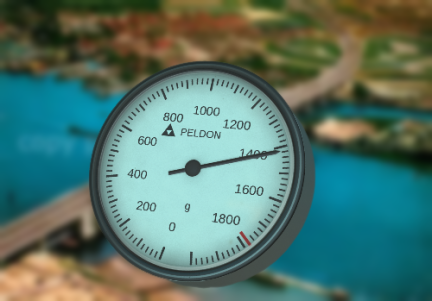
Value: 1420,g
